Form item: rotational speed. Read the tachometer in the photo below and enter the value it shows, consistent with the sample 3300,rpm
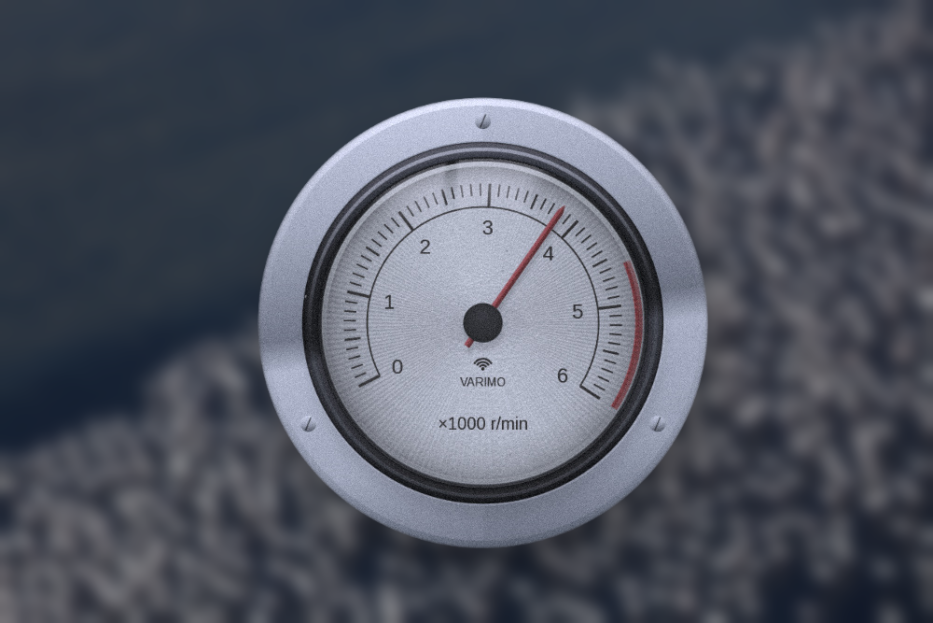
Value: 3800,rpm
